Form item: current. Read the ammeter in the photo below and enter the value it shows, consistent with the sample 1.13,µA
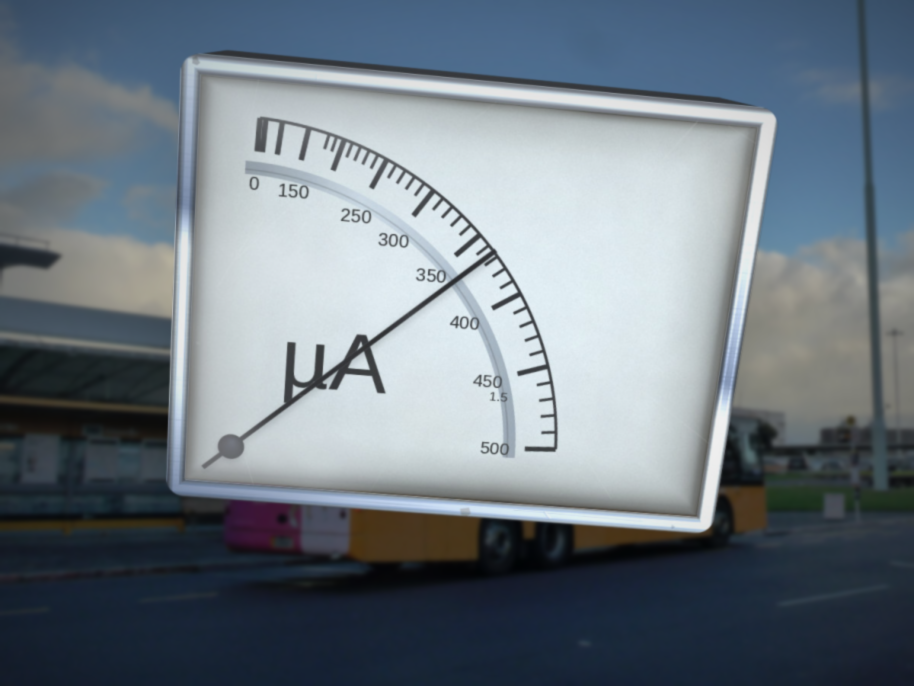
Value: 365,µA
